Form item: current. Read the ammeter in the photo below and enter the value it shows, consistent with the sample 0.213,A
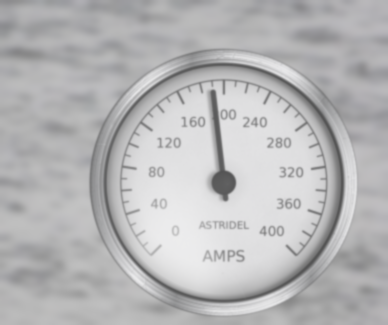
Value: 190,A
